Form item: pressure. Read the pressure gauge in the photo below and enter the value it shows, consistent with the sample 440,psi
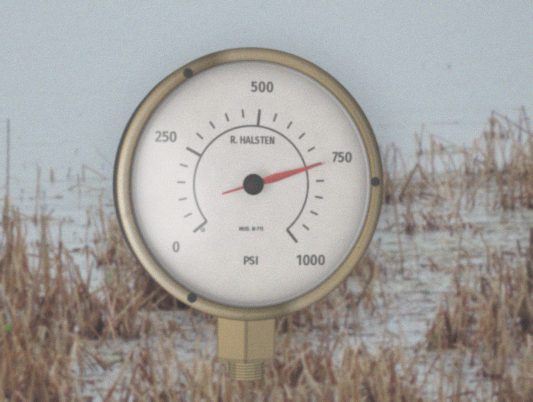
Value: 750,psi
